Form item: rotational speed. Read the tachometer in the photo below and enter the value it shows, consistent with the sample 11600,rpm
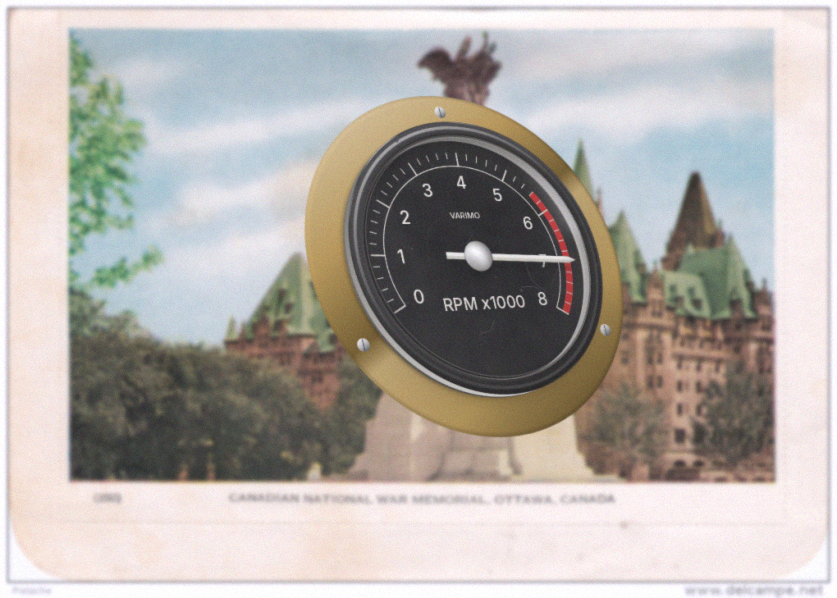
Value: 7000,rpm
